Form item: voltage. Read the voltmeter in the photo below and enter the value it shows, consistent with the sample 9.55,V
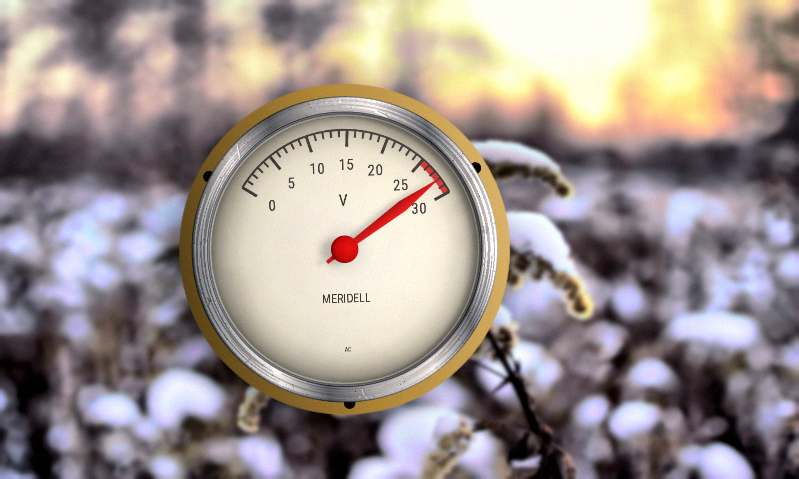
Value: 28,V
